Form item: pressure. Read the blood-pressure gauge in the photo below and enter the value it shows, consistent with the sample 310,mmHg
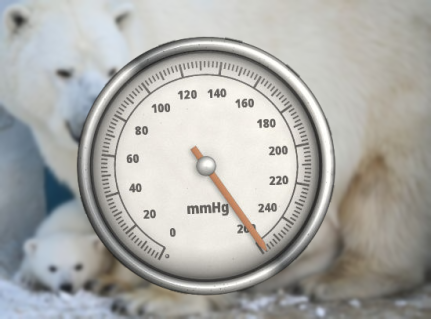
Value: 258,mmHg
